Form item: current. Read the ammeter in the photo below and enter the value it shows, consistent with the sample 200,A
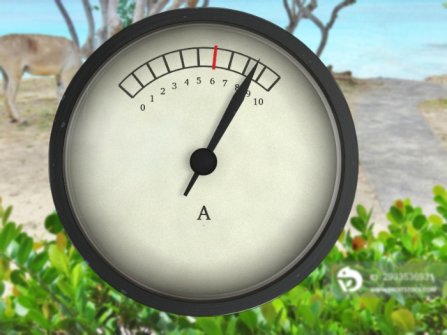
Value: 8.5,A
